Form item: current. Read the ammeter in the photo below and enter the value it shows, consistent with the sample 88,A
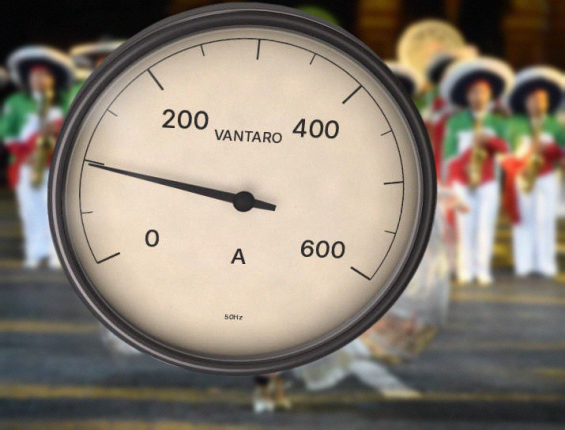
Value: 100,A
